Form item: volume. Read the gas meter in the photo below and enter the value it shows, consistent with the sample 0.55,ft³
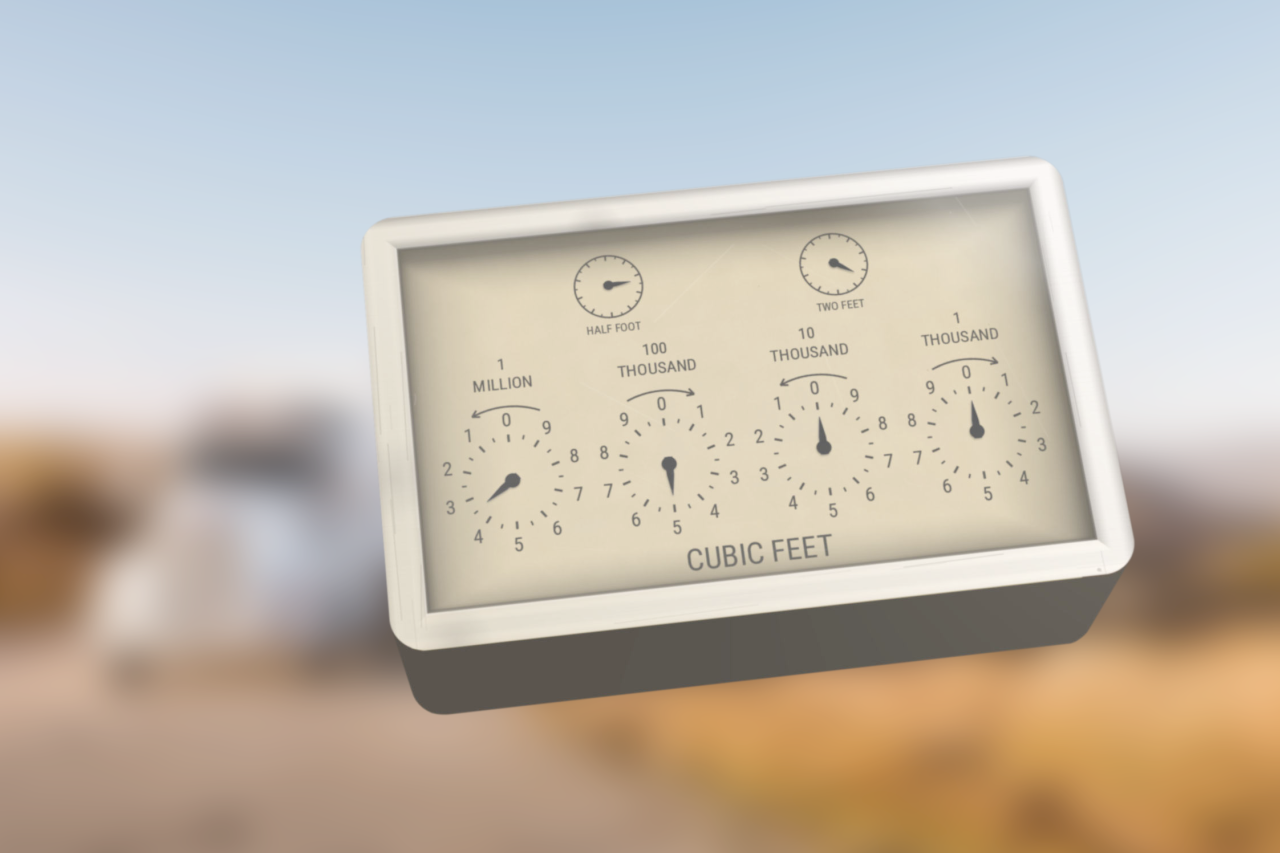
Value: 350000,ft³
